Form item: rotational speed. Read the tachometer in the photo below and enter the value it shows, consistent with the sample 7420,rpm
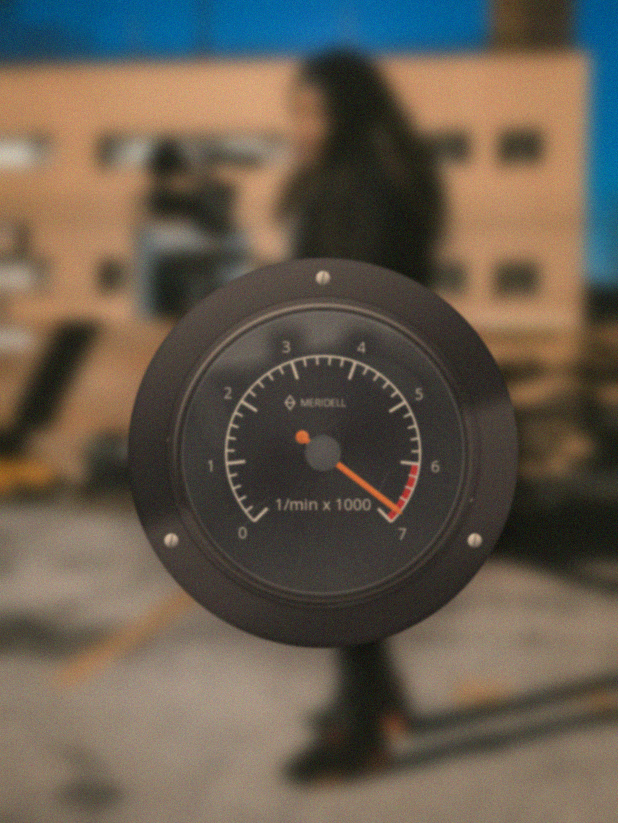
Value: 6800,rpm
